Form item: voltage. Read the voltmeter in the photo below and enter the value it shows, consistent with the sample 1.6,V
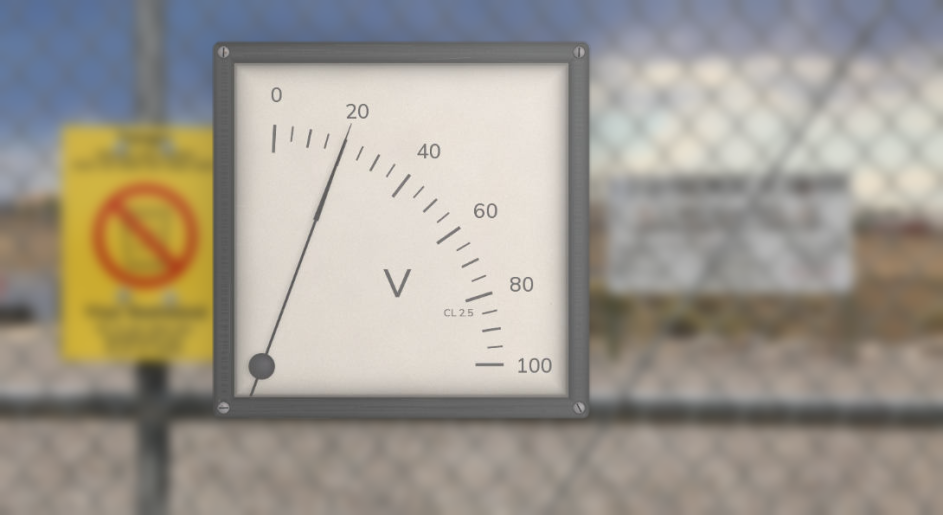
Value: 20,V
